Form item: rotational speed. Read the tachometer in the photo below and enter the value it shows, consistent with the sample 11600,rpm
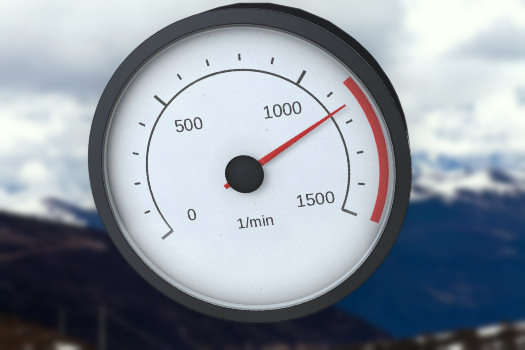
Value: 1150,rpm
